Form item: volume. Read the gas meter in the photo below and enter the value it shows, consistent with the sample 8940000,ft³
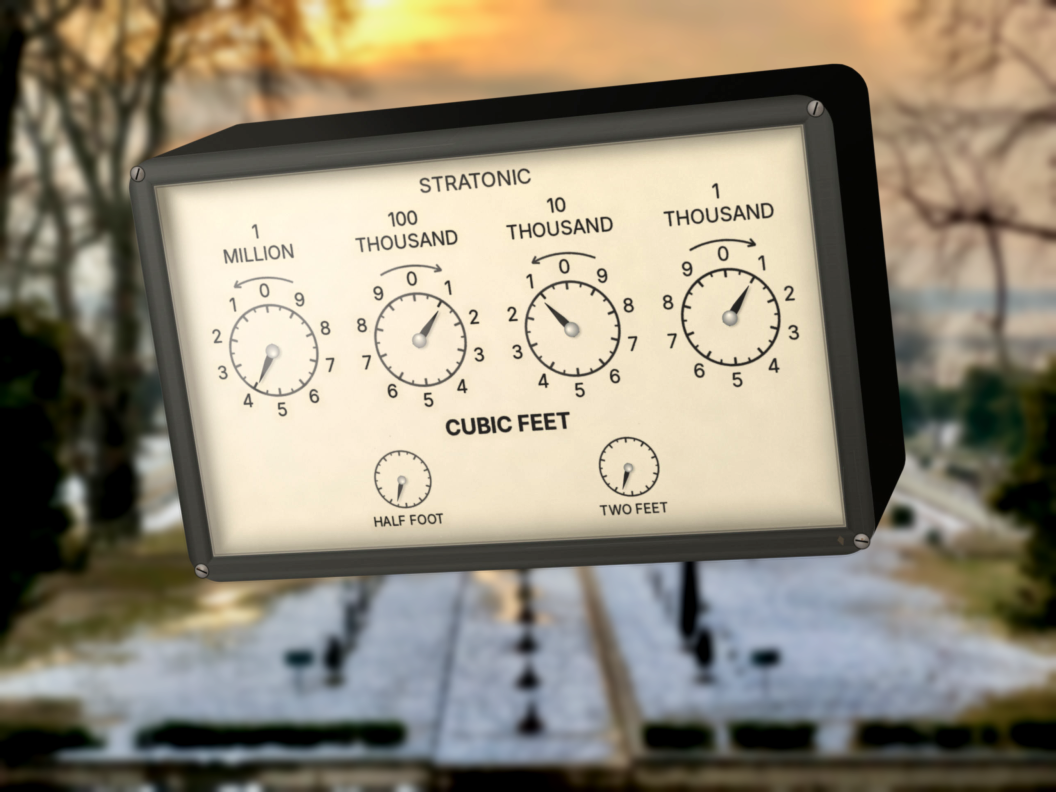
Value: 411100,ft³
